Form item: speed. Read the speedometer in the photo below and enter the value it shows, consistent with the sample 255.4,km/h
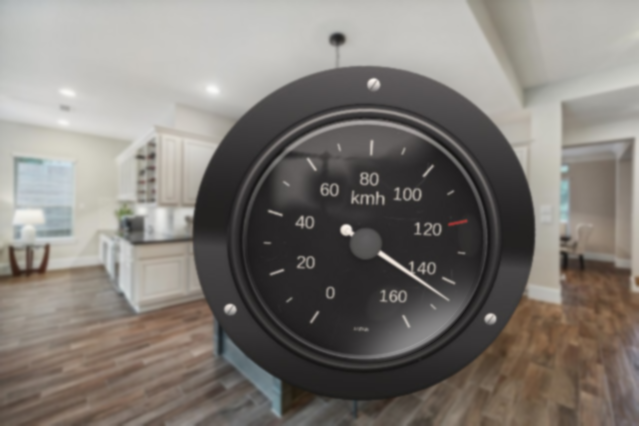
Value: 145,km/h
